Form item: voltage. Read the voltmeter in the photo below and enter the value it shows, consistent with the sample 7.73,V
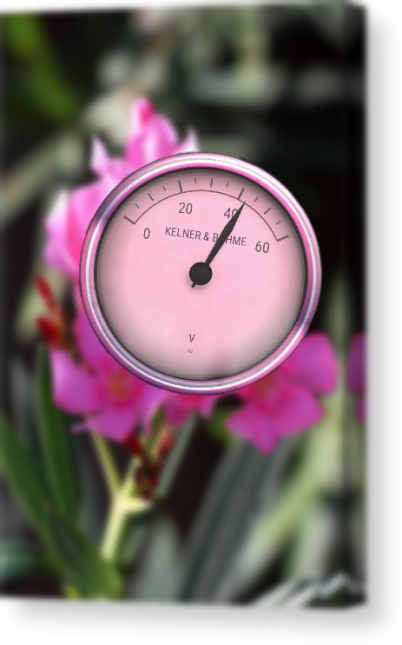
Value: 42.5,V
